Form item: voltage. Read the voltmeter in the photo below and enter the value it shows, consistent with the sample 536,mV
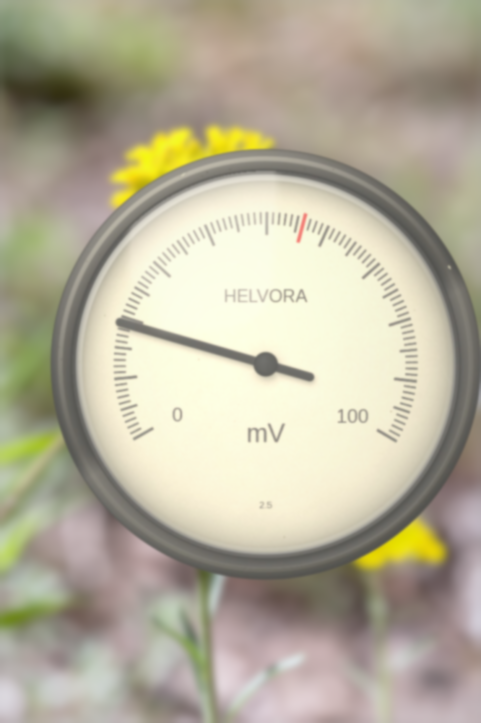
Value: 19,mV
